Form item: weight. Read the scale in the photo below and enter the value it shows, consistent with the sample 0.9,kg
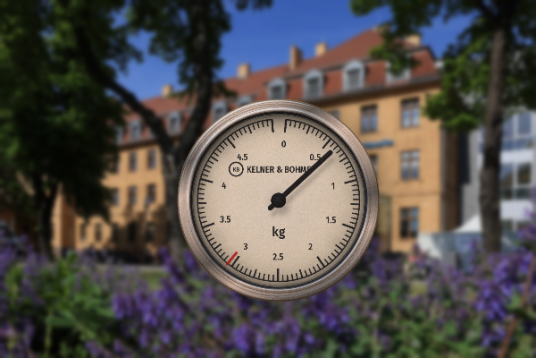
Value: 0.6,kg
